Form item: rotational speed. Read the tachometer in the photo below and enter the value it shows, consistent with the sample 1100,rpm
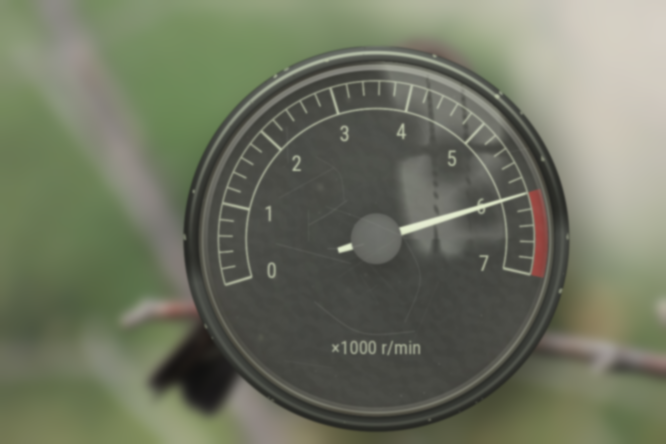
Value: 6000,rpm
